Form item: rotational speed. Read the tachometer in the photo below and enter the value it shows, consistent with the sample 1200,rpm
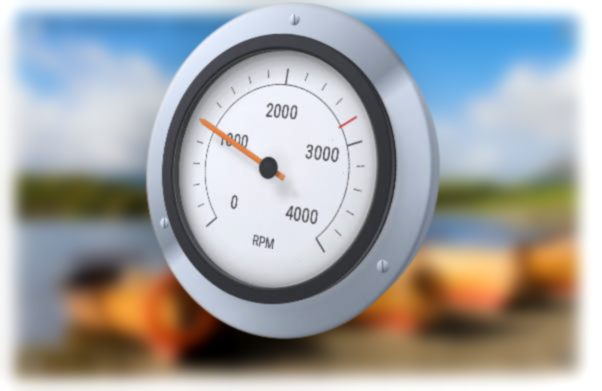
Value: 1000,rpm
